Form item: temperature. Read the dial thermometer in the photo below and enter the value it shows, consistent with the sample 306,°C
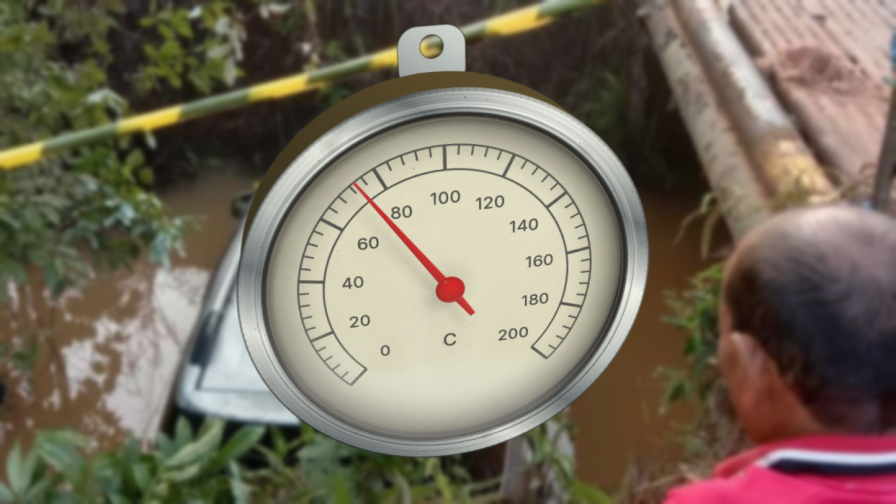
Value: 74,°C
